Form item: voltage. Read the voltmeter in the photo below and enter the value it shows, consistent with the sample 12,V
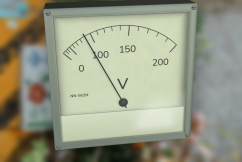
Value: 90,V
